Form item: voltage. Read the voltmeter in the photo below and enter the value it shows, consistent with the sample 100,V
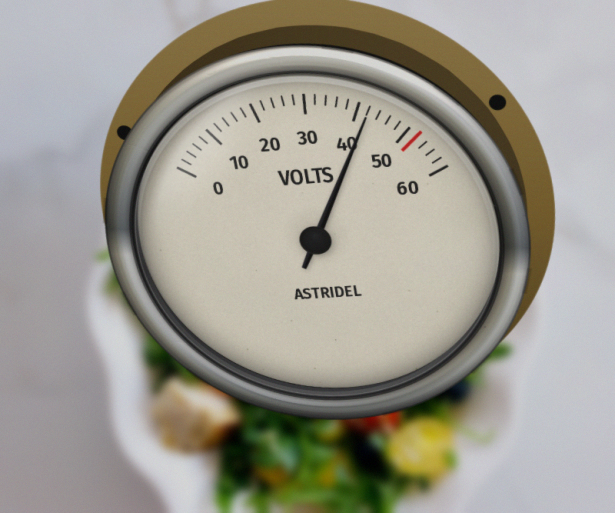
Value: 42,V
